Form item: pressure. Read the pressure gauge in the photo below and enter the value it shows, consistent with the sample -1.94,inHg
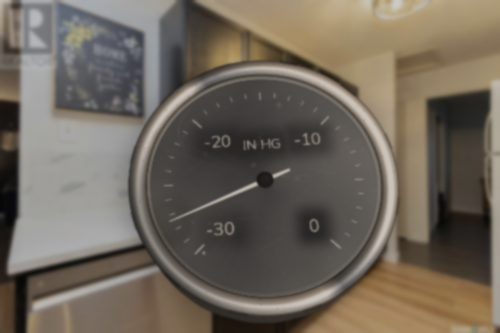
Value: -27.5,inHg
